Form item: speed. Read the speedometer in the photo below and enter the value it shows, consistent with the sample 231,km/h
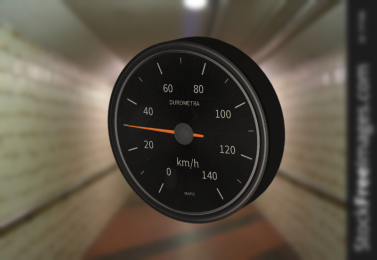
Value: 30,km/h
